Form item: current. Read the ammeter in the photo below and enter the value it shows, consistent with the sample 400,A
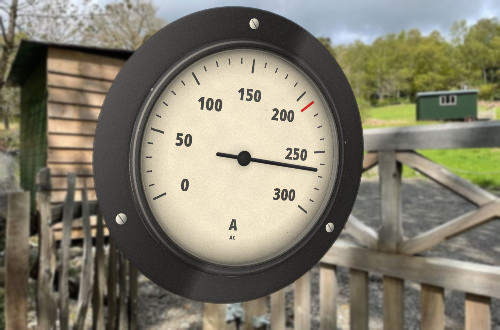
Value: 265,A
